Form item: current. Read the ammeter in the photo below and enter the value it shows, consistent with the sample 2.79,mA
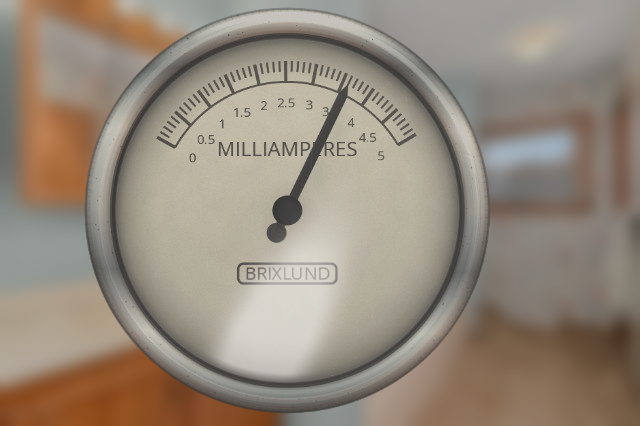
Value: 3.6,mA
